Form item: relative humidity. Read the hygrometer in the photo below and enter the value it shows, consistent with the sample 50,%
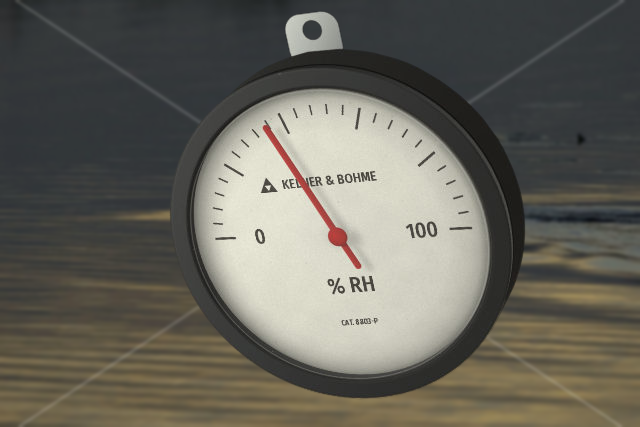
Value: 36,%
